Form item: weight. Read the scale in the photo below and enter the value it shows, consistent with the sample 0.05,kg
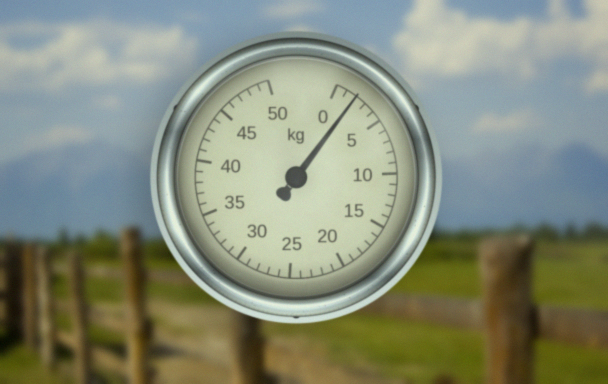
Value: 2,kg
